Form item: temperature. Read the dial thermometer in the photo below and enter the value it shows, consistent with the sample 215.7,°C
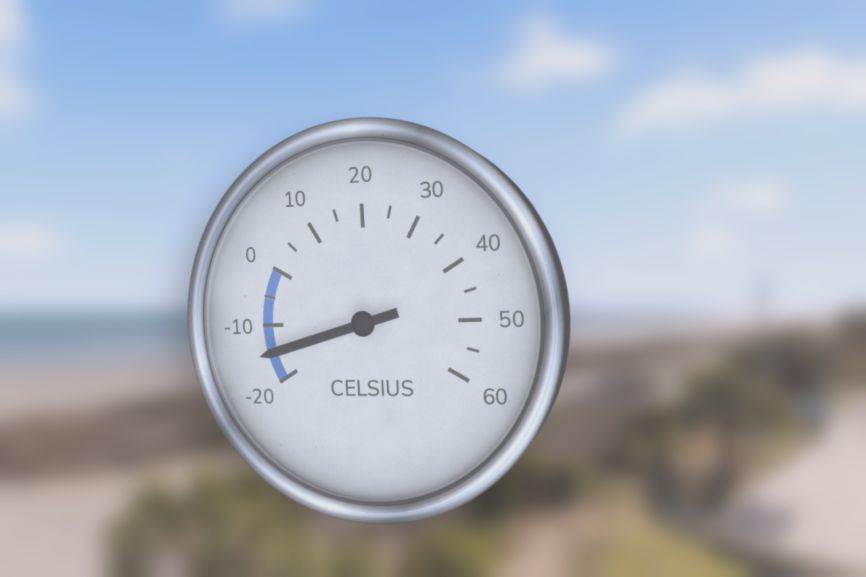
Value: -15,°C
